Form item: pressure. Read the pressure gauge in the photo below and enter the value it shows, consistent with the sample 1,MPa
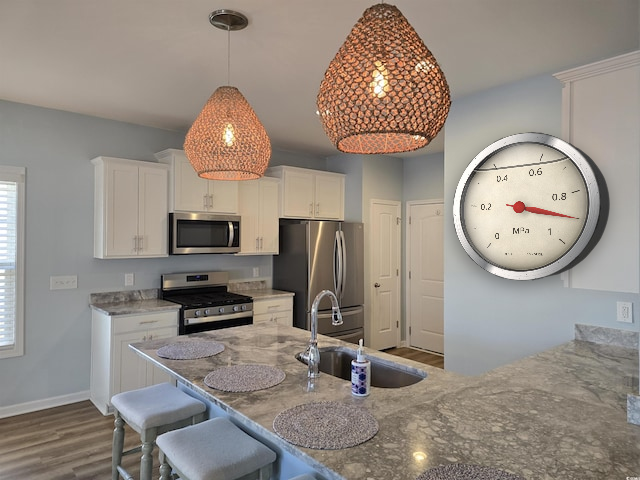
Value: 0.9,MPa
